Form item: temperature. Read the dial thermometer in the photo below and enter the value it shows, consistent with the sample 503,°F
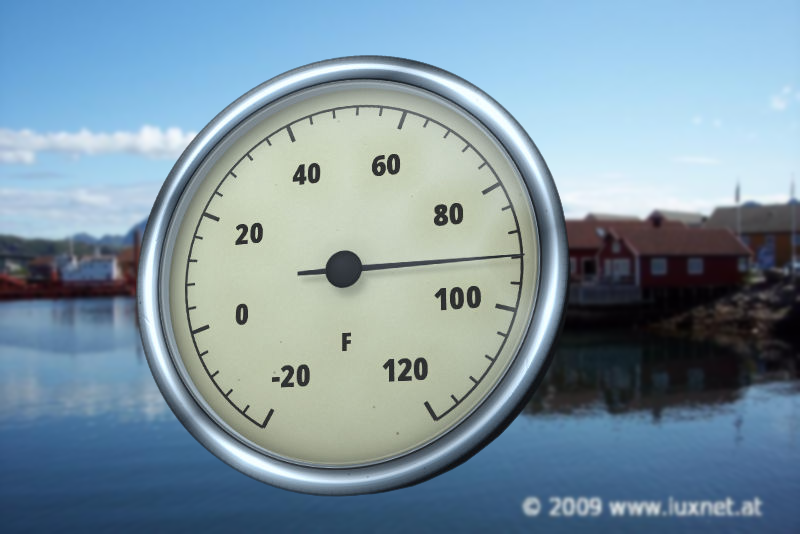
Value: 92,°F
